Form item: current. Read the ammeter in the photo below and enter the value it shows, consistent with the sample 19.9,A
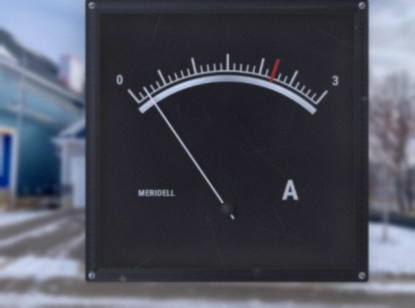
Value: 0.2,A
